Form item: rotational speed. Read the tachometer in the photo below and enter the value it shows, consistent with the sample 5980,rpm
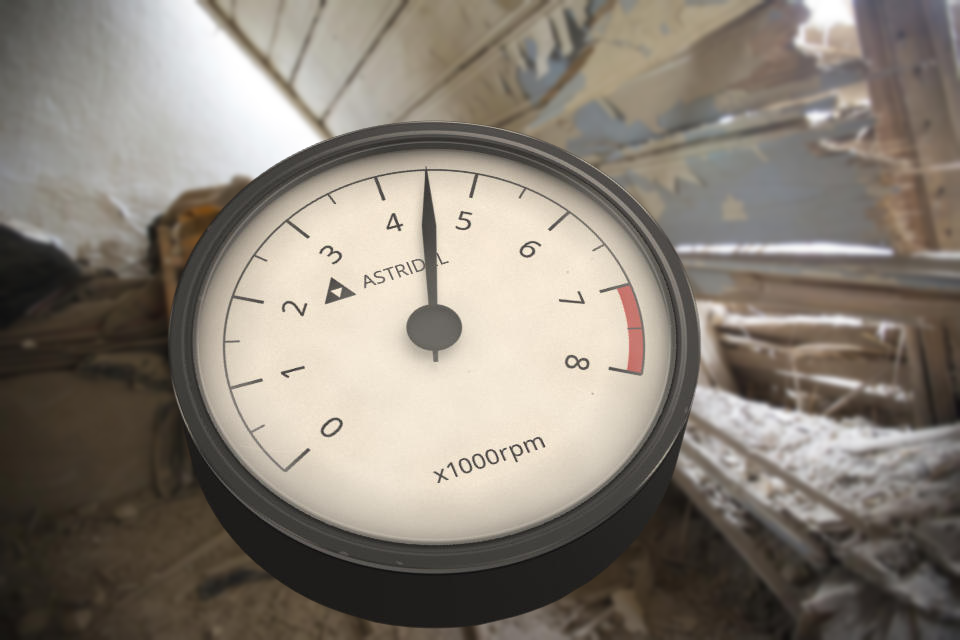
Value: 4500,rpm
